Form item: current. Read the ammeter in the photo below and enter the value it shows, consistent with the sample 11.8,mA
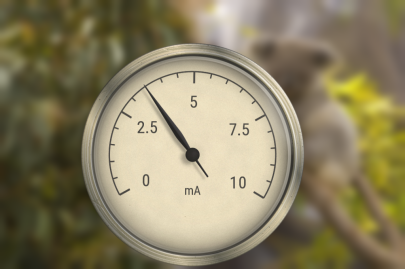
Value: 3.5,mA
